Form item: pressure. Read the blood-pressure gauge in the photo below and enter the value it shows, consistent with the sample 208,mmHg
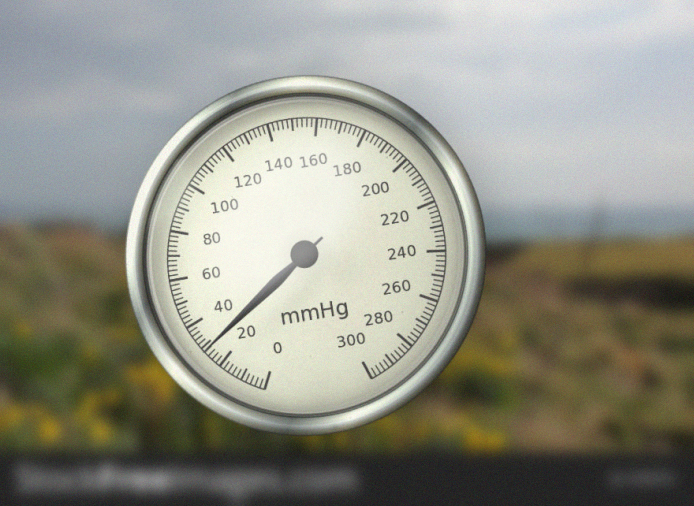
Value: 28,mmHg
